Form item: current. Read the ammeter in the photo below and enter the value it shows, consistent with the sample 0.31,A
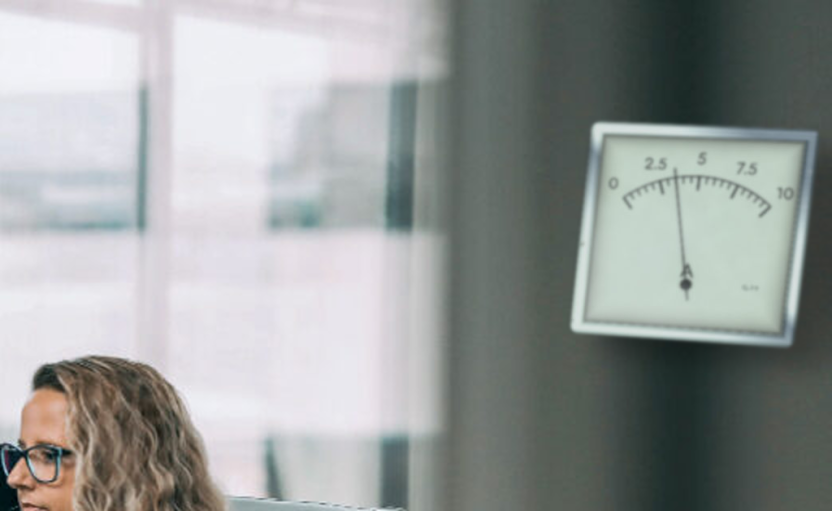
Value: 3.5,A
